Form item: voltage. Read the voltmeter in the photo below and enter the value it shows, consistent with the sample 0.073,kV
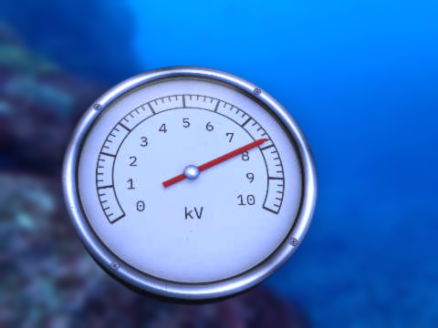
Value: 7.8,kV
